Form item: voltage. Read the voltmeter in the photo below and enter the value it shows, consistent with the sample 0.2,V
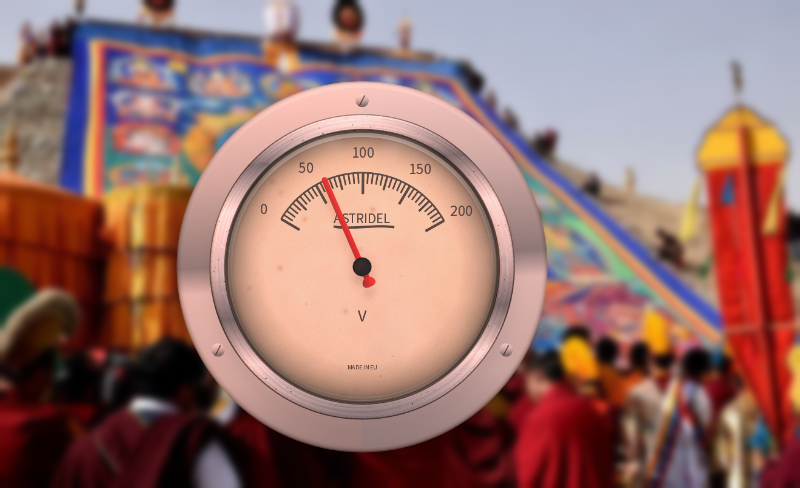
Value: 60,V
